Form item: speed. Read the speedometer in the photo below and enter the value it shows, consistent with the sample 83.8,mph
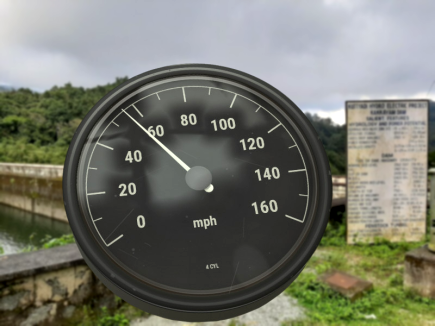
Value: 55,mph
